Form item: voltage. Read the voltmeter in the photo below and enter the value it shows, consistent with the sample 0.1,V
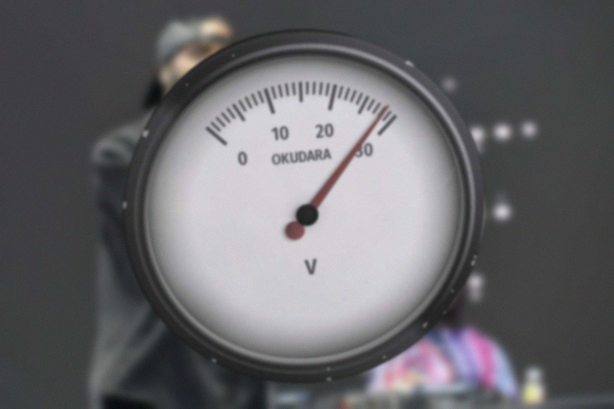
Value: 28,V
